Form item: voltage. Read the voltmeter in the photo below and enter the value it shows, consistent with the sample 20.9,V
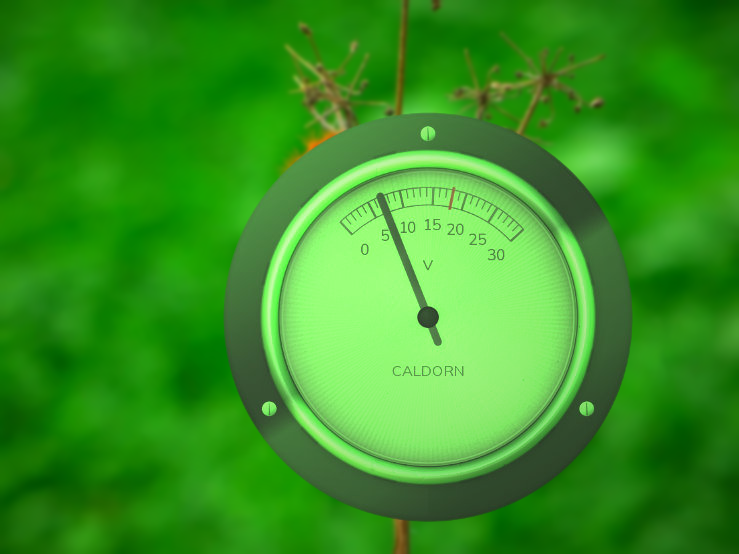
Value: 7,V
